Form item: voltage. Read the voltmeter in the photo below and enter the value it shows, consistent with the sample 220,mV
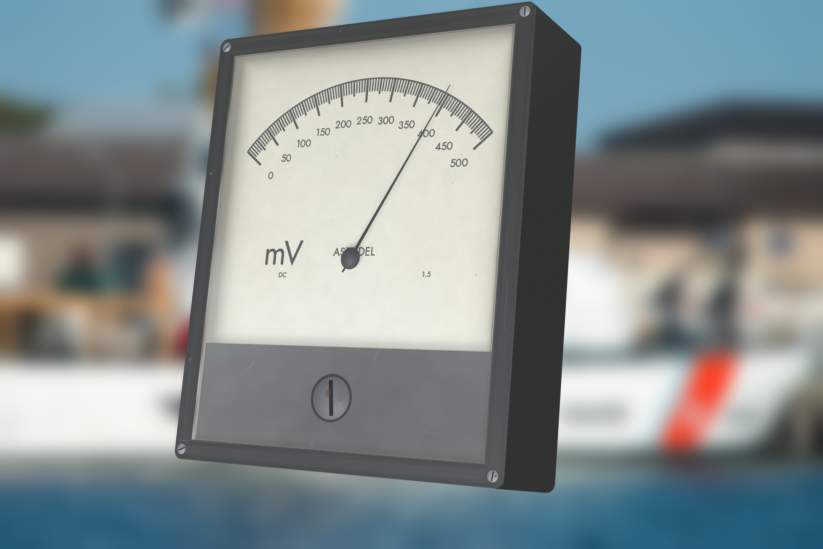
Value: 400,mV
